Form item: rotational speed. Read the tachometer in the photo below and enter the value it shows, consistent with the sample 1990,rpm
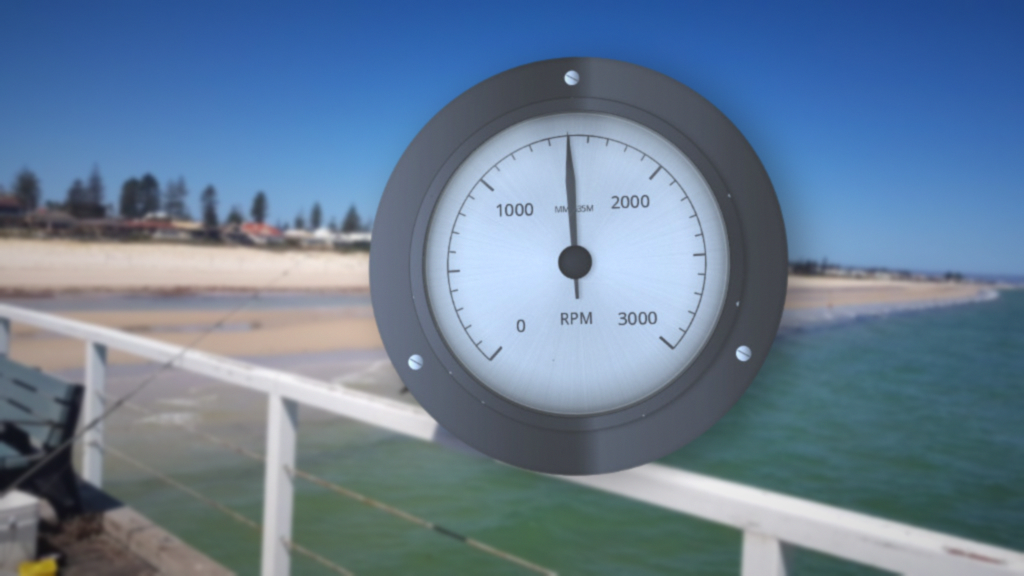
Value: 1500,rpm
